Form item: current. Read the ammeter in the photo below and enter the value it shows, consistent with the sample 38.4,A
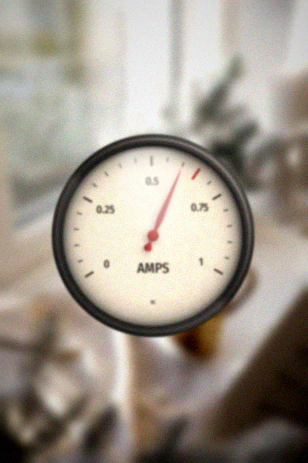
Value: 0.6,A
